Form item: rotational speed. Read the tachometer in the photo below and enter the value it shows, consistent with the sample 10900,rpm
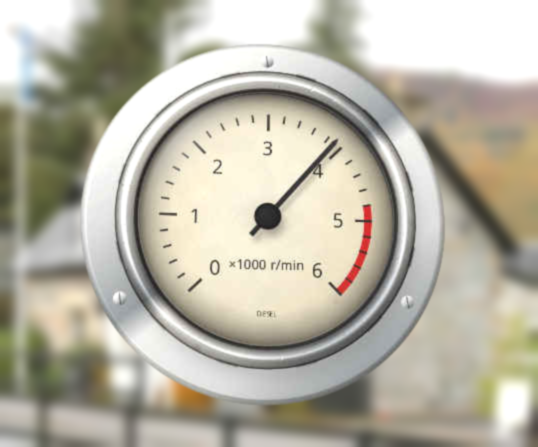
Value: 3900,rpm
